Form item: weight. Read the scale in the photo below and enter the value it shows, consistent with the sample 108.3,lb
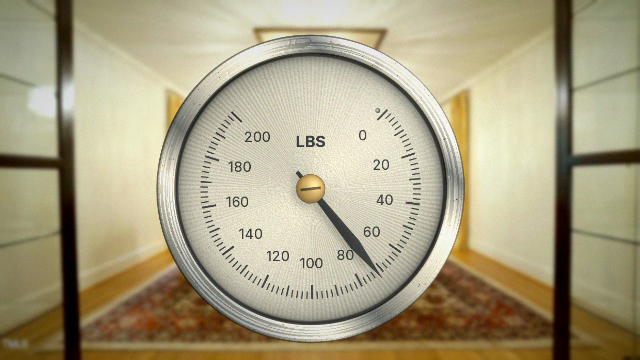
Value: 72,lb
